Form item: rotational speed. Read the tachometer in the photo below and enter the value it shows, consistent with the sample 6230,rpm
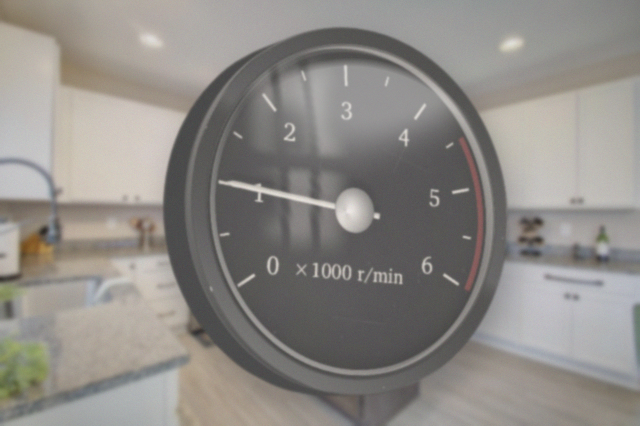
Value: 1000,rpm
